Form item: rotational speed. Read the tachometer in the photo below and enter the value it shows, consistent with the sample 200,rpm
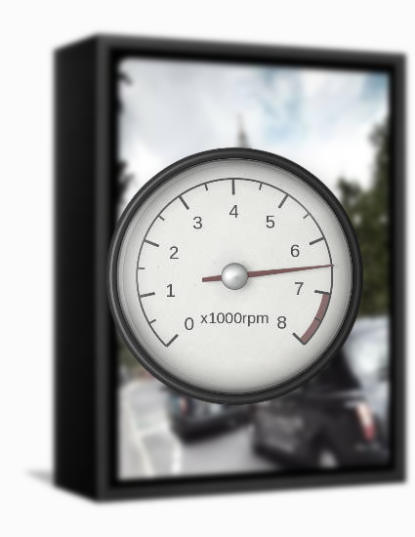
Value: 6500,rpm
